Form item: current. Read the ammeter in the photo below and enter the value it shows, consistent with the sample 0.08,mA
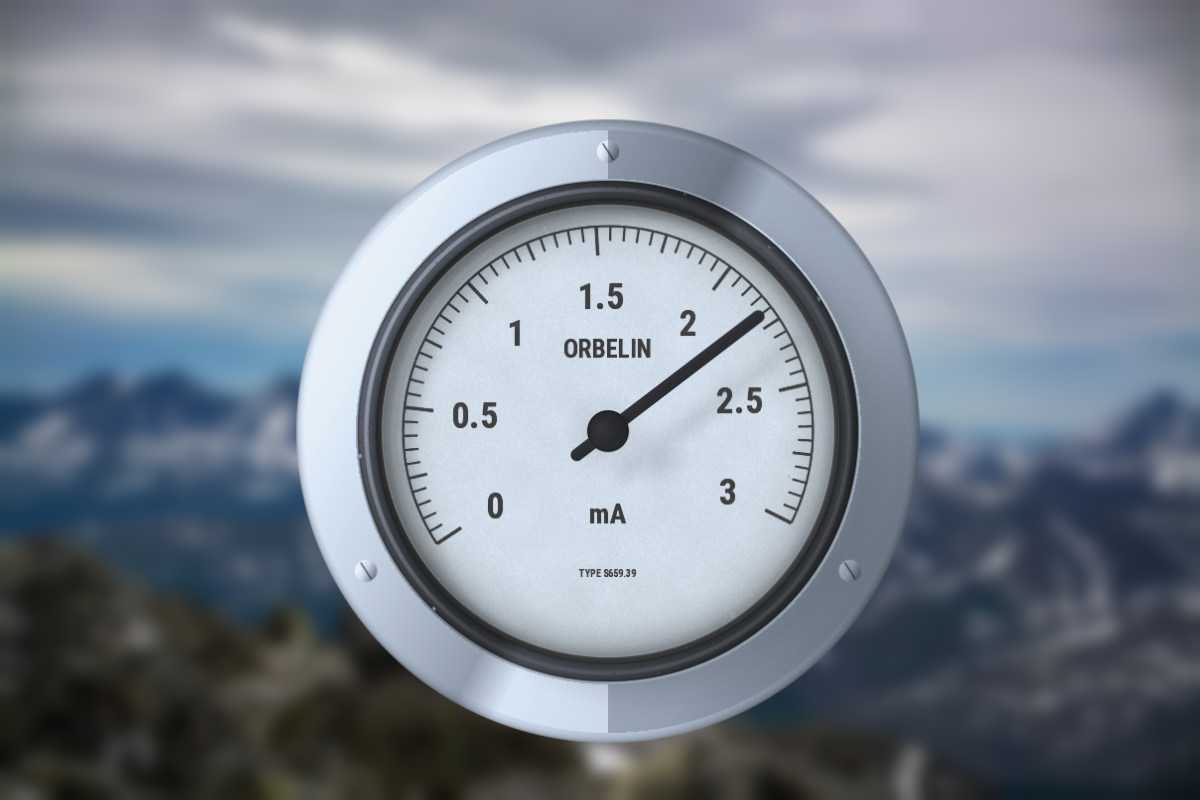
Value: 2.2,mA
